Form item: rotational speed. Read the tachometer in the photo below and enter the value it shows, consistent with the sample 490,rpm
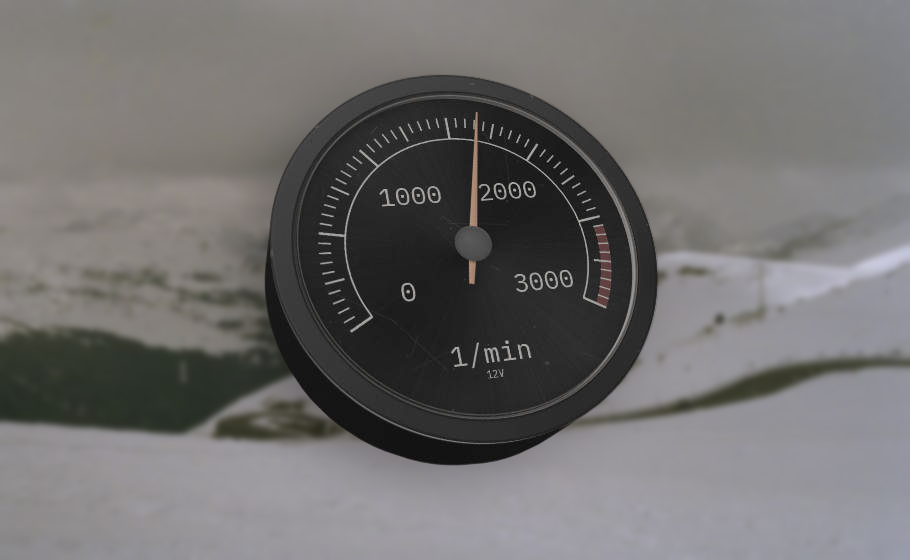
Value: 1650,rpm
